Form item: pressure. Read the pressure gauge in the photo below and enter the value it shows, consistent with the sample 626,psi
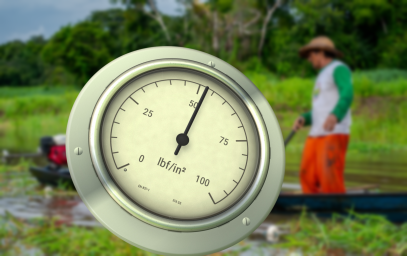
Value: 52.5,psi
